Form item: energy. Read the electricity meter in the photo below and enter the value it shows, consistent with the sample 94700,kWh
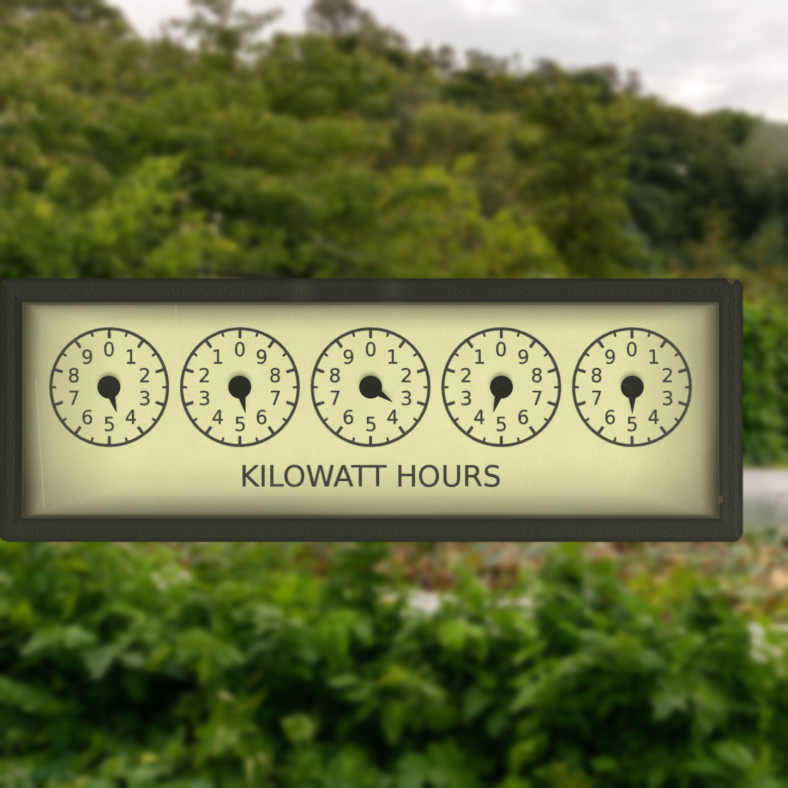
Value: 45345,kWh
